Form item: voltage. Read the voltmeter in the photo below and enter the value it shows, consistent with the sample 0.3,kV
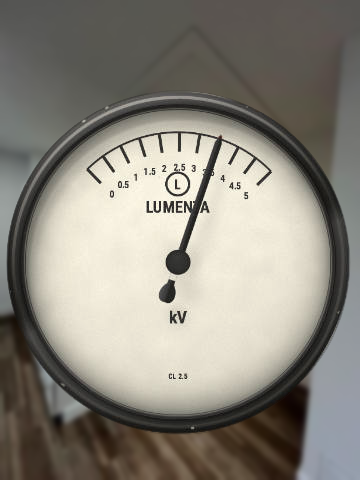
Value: 3.5,kV
